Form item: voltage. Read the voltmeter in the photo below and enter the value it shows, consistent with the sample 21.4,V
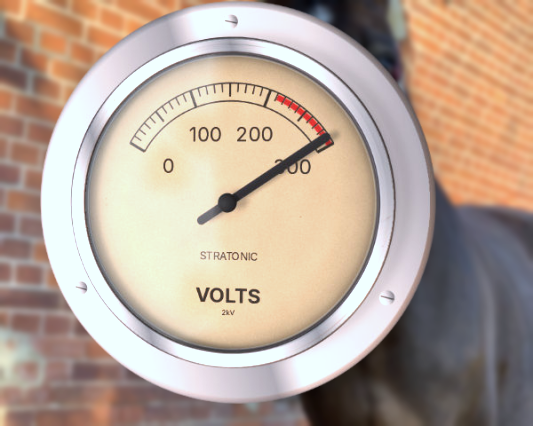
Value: 290,V
